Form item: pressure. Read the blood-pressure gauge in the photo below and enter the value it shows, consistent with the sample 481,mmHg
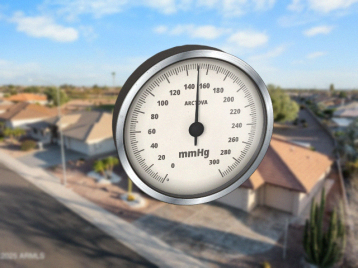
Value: 150,mmHg
